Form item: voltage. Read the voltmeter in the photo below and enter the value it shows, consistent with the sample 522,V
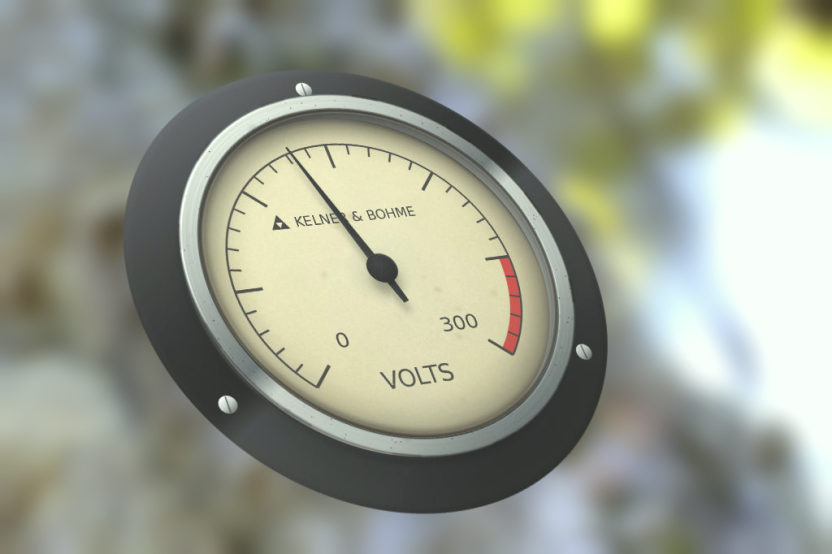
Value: 130,V
